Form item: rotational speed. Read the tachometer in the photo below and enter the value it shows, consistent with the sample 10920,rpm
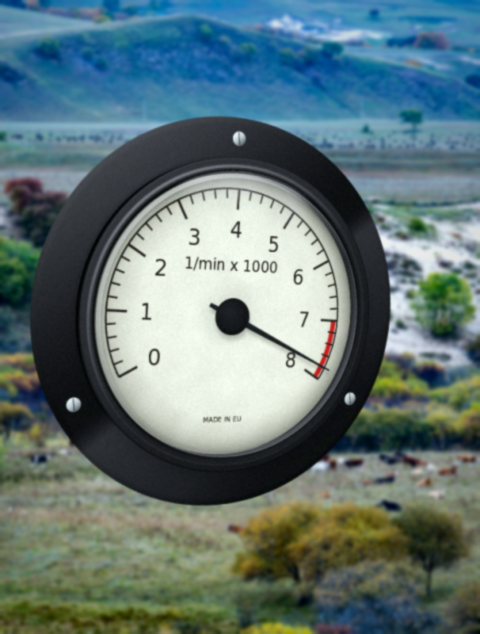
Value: 7800,rpm
